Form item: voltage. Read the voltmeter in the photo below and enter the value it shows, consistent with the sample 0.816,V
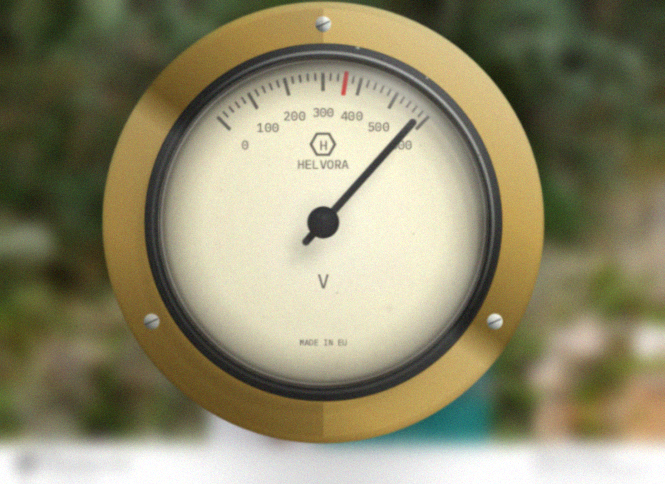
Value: 580,V
